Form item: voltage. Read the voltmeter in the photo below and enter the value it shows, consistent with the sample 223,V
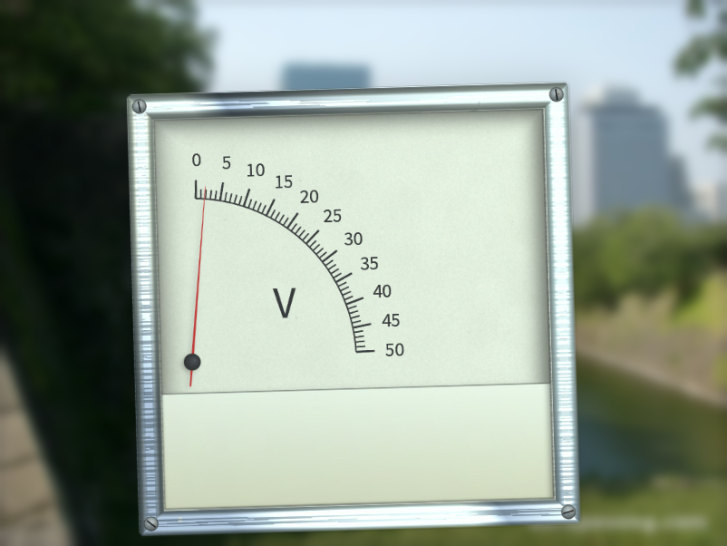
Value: 2,V
